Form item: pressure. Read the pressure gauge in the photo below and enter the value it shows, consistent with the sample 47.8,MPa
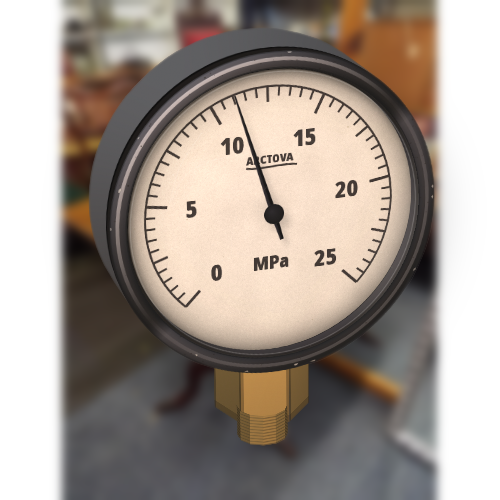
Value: 11,MPa
